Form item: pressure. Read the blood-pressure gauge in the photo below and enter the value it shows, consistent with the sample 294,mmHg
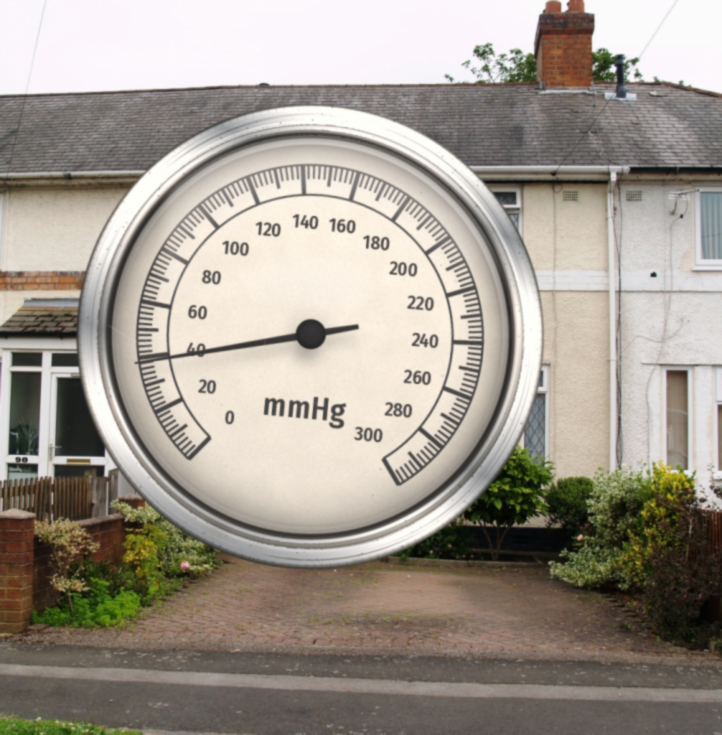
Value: 38,mmHg
